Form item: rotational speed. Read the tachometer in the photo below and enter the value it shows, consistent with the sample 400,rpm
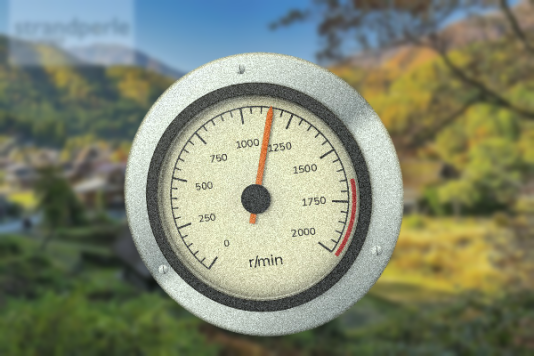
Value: 1150,rpm
